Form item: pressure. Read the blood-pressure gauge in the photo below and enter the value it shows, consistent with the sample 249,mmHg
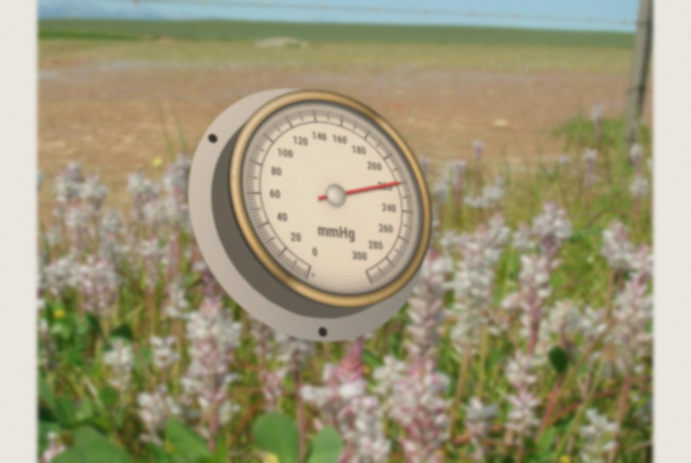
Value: 220,mmHg
